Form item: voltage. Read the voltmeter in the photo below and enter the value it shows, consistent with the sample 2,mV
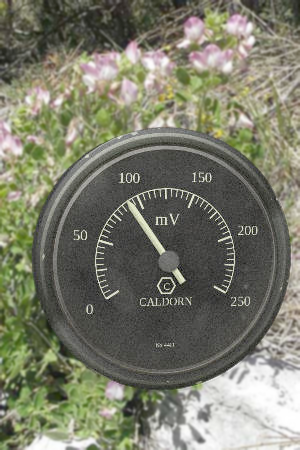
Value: 90,mV
